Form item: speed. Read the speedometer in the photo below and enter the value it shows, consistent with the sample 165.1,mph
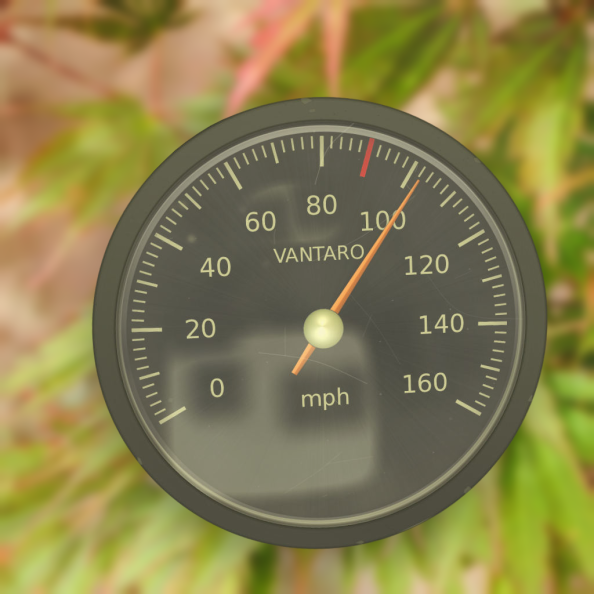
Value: 102,mph
